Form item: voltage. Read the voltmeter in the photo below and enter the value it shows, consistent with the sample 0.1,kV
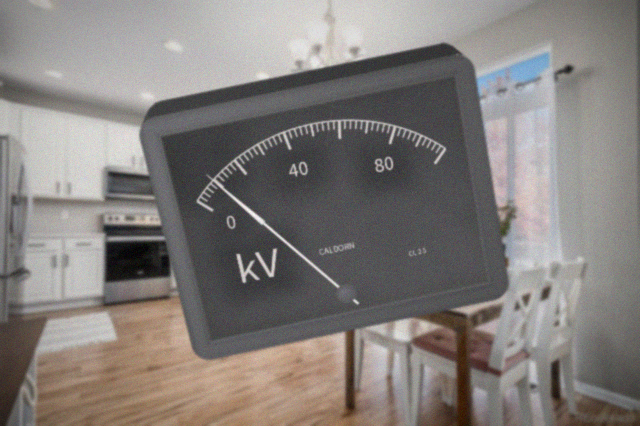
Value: 10,kV
